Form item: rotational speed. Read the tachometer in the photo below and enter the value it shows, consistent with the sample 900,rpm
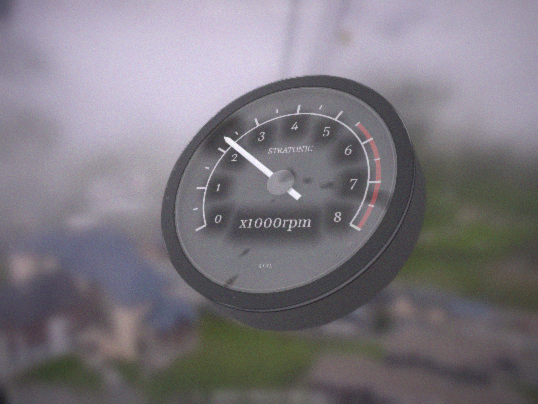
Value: 2250,rpm
